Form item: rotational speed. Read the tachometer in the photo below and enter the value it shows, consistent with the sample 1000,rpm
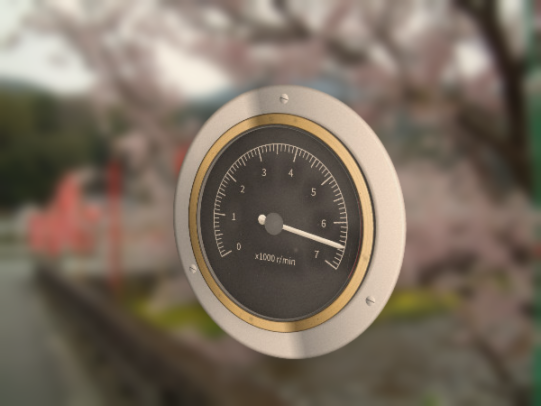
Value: 6500,rpm
